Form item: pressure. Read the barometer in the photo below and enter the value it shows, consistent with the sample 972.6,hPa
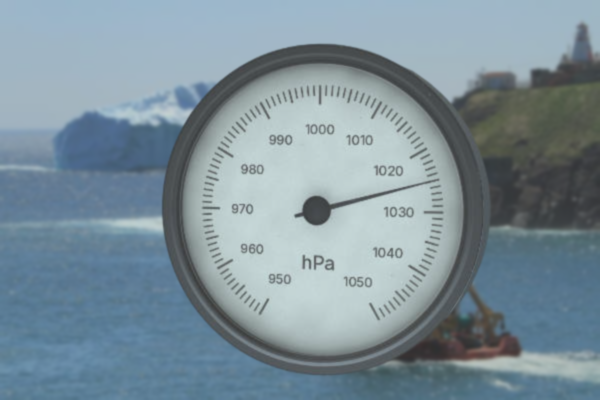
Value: 1025,hPa
